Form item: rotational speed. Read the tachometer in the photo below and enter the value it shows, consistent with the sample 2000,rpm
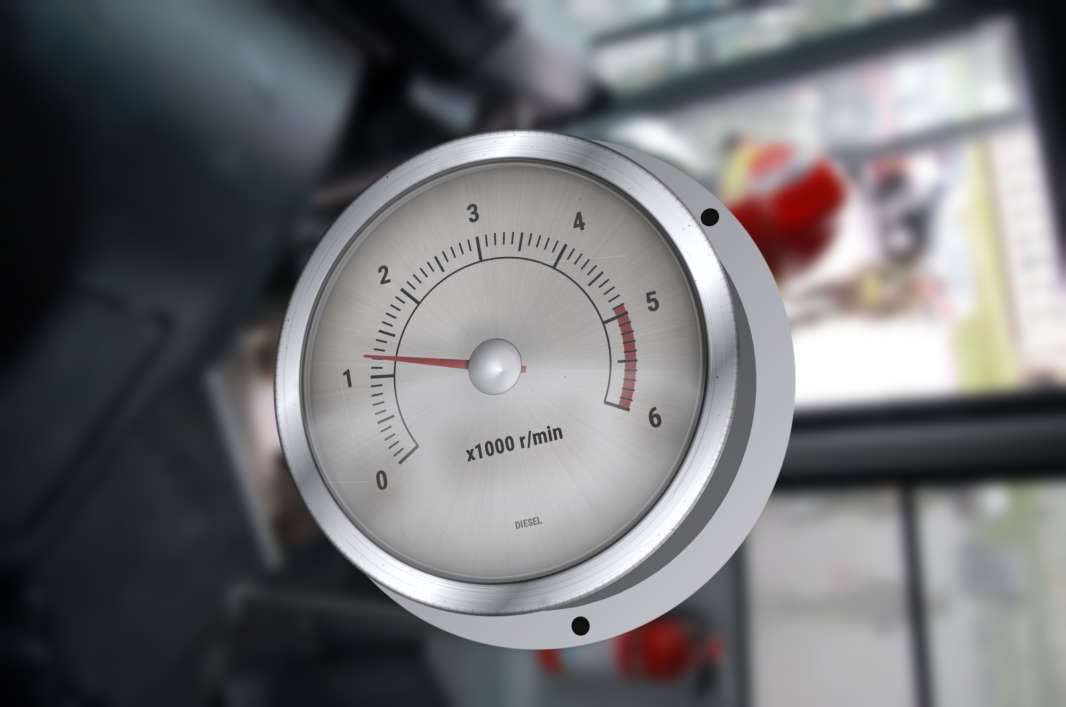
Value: 1200,rpm
